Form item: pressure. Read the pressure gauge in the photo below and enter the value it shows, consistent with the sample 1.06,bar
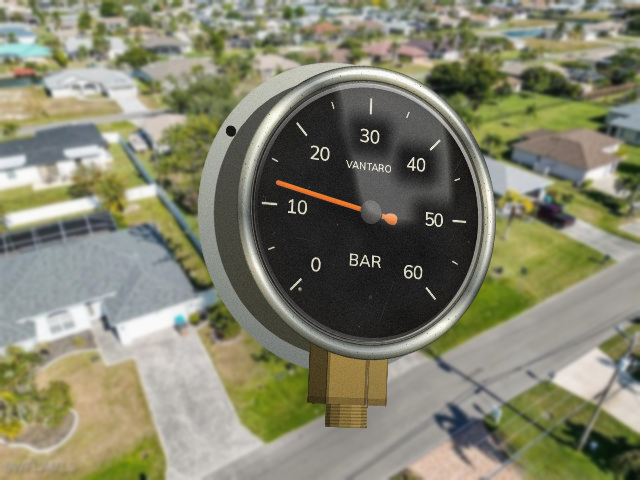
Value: 12.5,bar
